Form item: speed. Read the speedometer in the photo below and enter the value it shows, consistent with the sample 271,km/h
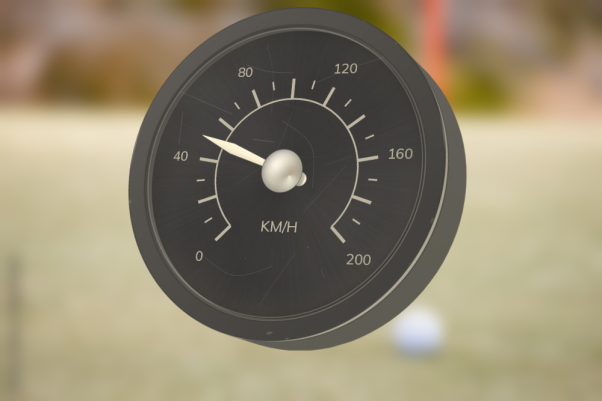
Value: 50,km/h
